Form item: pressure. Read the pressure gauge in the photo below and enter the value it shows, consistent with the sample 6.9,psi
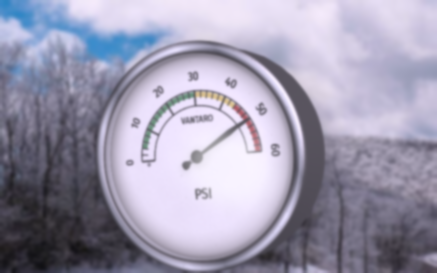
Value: 50,psi
